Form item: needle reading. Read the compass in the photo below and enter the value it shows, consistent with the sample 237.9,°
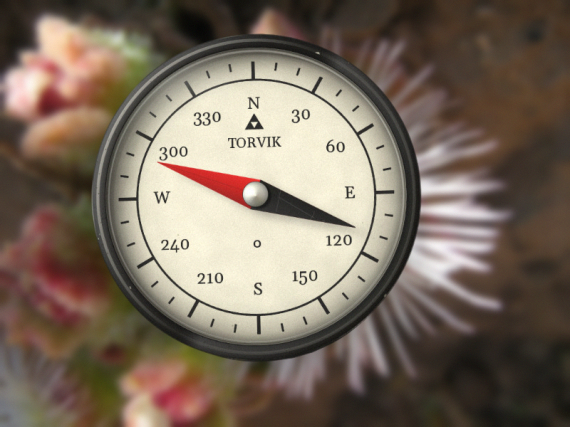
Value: 290,°
